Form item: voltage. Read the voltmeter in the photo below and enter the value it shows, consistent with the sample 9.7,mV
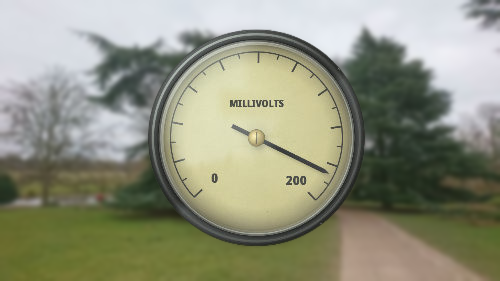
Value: 185,mV
